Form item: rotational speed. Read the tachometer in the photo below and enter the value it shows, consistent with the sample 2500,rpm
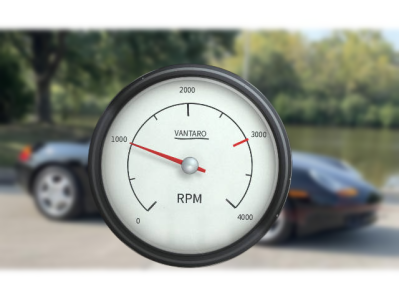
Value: 1000,rpm
